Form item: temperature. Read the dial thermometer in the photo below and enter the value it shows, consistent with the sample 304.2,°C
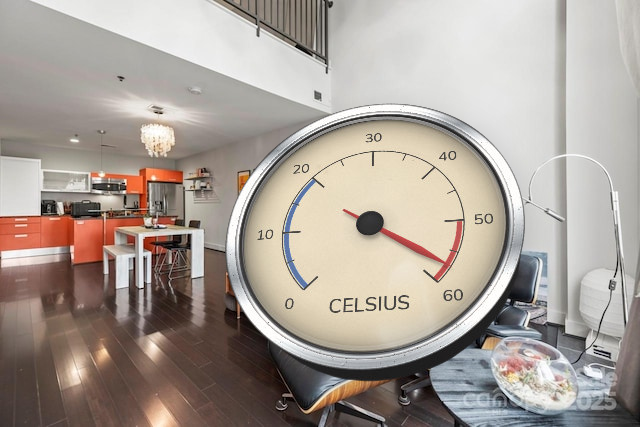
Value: 57.5,°C
